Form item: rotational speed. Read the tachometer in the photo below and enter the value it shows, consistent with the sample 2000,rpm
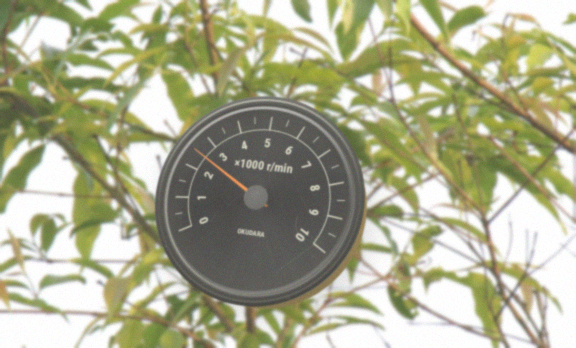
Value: 2500,rpm
